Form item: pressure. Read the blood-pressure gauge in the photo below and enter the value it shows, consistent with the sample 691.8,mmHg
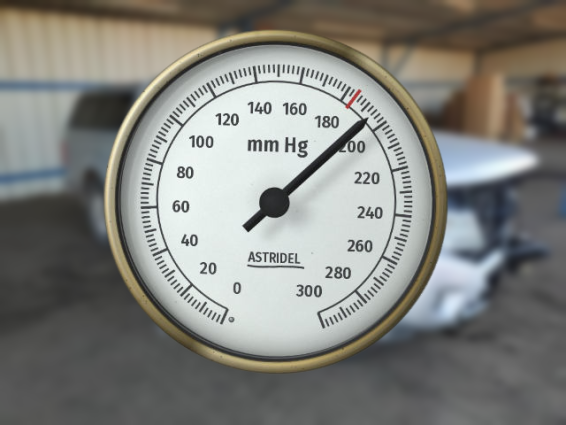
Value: 194,mmHg
